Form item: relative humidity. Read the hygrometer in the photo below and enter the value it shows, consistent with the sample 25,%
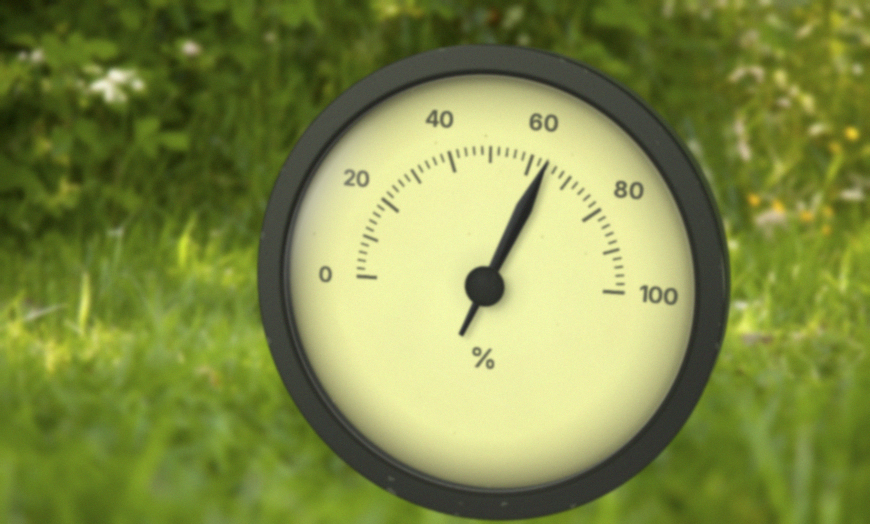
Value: 64,%
